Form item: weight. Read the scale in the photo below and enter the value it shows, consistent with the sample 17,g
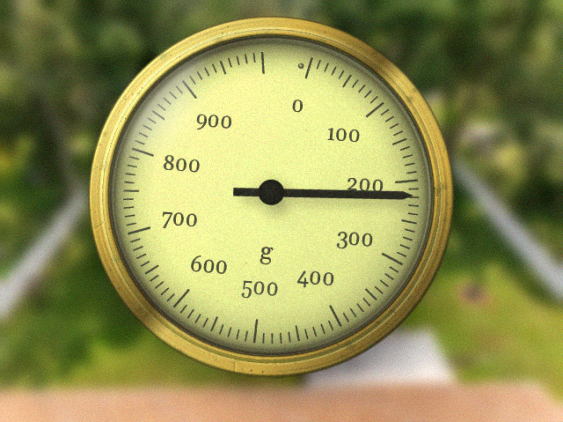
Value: 220,g
